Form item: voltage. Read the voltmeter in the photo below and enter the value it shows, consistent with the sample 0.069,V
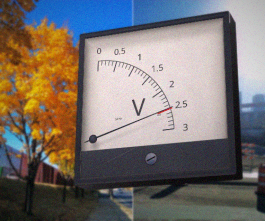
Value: 2.5,V
